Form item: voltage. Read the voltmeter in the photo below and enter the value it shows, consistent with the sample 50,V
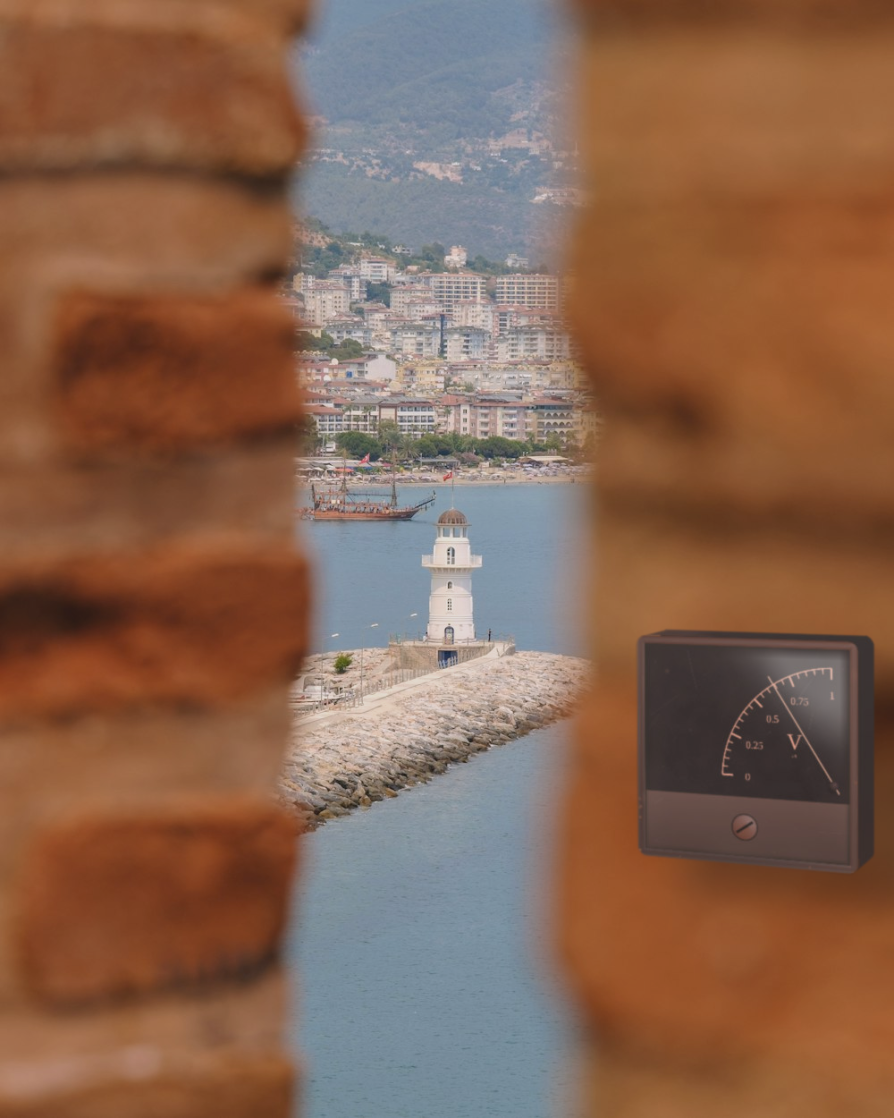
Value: 0.65,V
